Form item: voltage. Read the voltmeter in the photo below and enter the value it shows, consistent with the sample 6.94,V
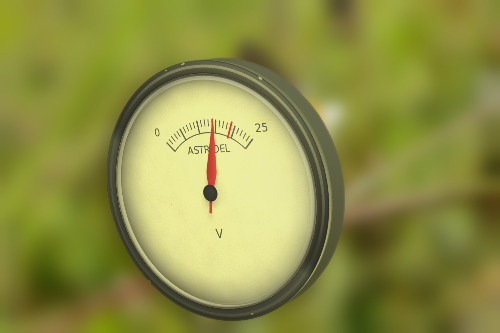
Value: 15,V
